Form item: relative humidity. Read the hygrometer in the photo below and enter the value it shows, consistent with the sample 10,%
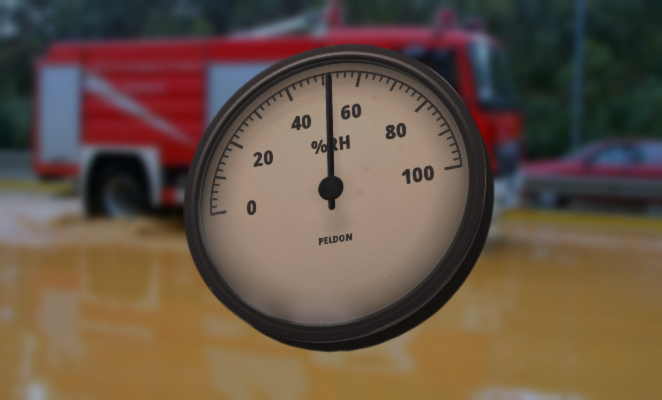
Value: 52,%
